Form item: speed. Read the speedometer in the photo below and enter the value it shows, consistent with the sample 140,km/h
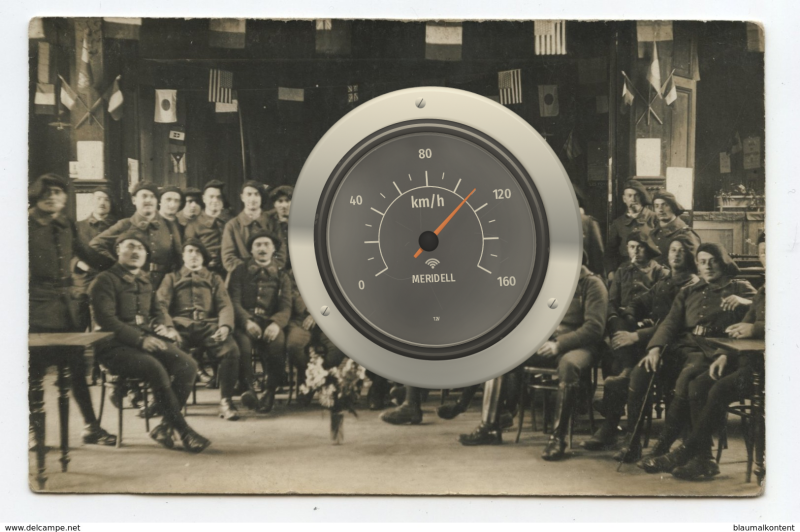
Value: 110,km/h
